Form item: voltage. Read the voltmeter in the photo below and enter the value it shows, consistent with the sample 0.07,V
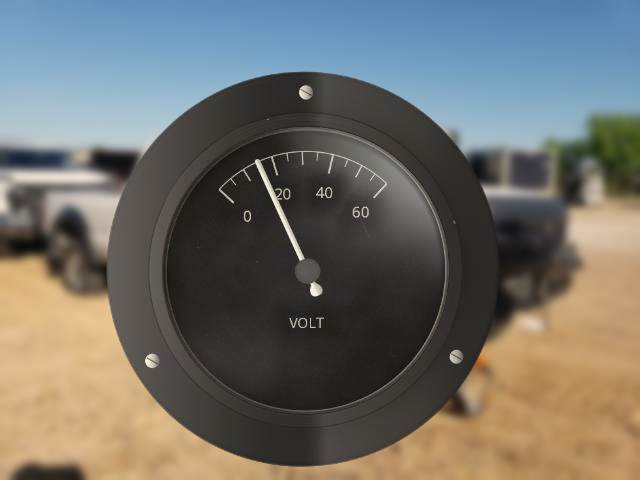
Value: 15,V
